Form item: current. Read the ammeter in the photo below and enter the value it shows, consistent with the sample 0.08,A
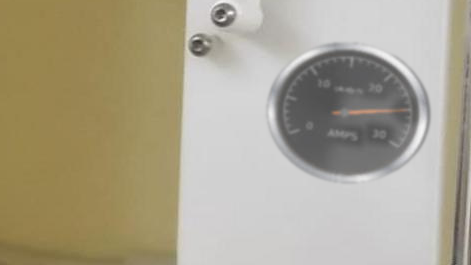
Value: 25,A
